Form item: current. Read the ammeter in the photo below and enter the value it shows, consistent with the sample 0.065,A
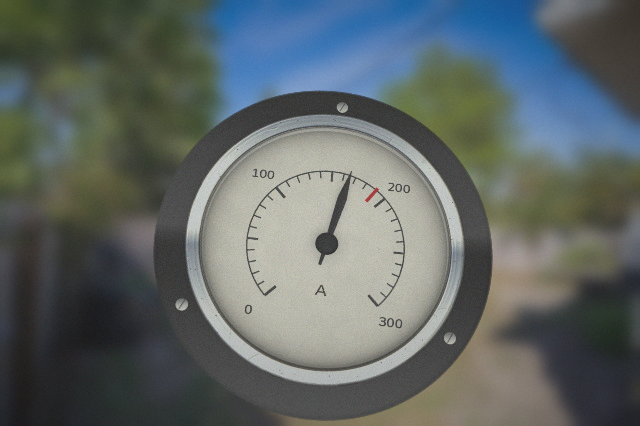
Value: 165,A
